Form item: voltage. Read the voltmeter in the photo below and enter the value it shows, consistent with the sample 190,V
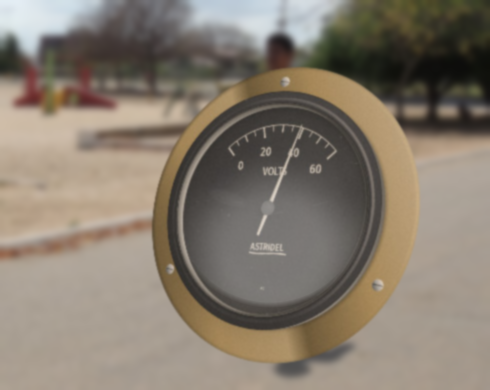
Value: 40,V
